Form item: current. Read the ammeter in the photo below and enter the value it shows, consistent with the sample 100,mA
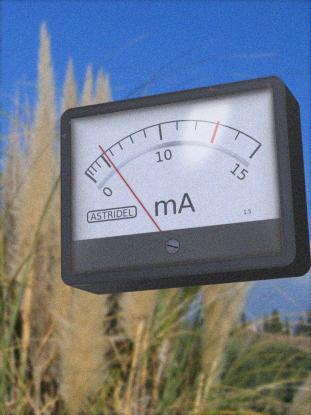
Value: 5.5,mA
